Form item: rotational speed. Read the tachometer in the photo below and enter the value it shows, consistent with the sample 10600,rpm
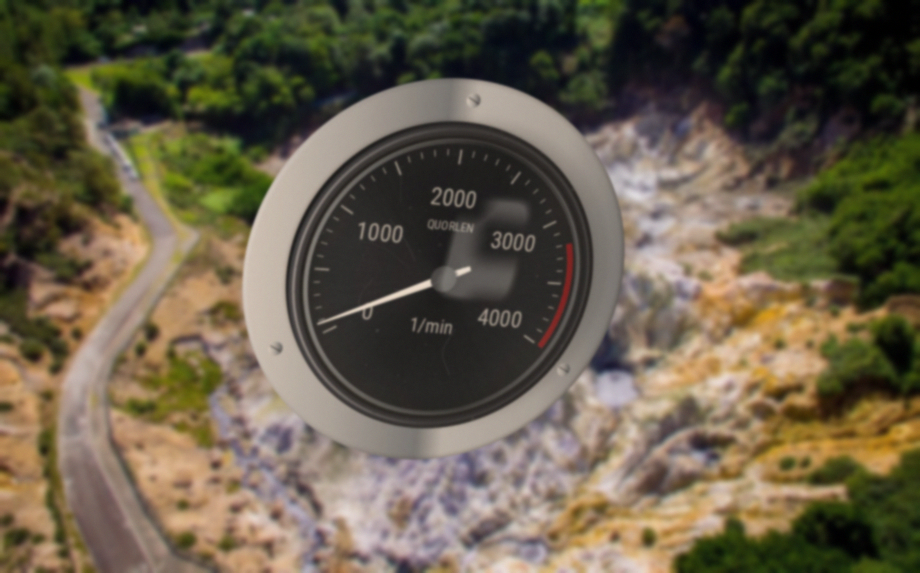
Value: 100,rpm
